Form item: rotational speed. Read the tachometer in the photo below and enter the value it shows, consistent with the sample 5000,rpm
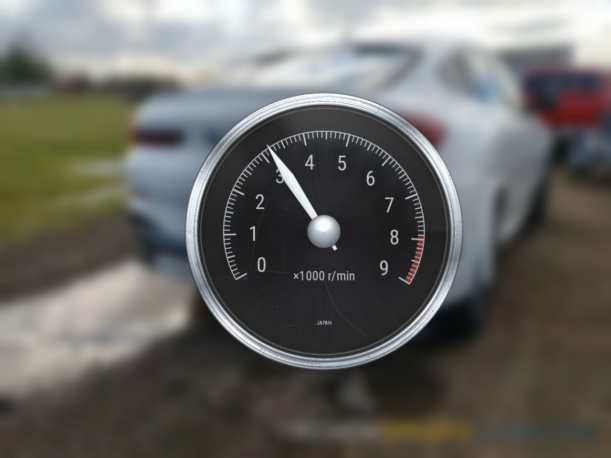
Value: 3200,rpm
